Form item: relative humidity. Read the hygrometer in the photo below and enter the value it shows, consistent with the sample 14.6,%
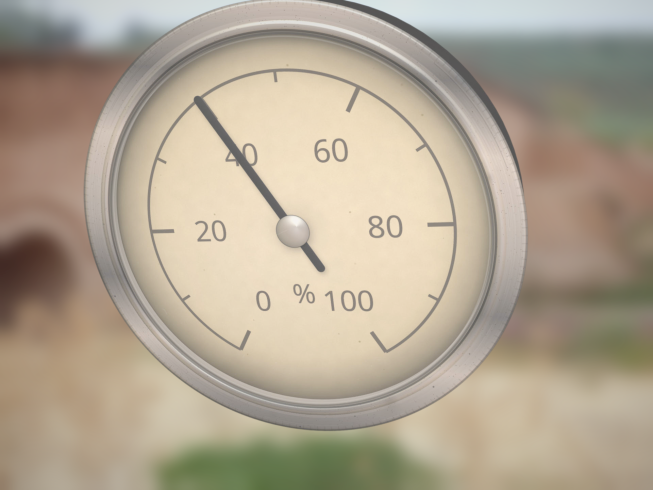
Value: 40,%
